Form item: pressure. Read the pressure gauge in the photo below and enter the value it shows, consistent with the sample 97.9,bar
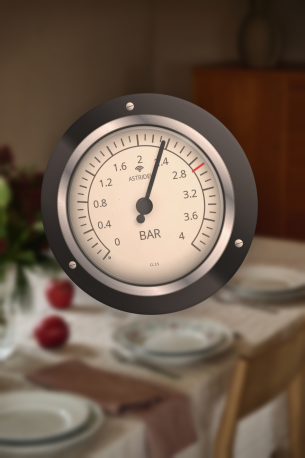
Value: 2.35,bar
